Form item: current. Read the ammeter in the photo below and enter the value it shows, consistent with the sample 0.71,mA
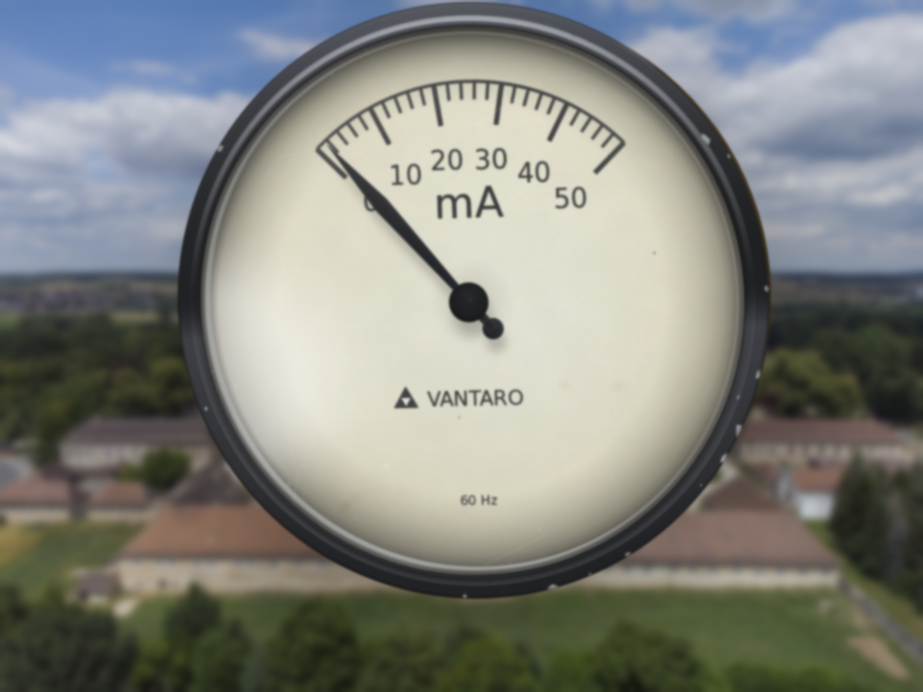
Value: 2,mA
